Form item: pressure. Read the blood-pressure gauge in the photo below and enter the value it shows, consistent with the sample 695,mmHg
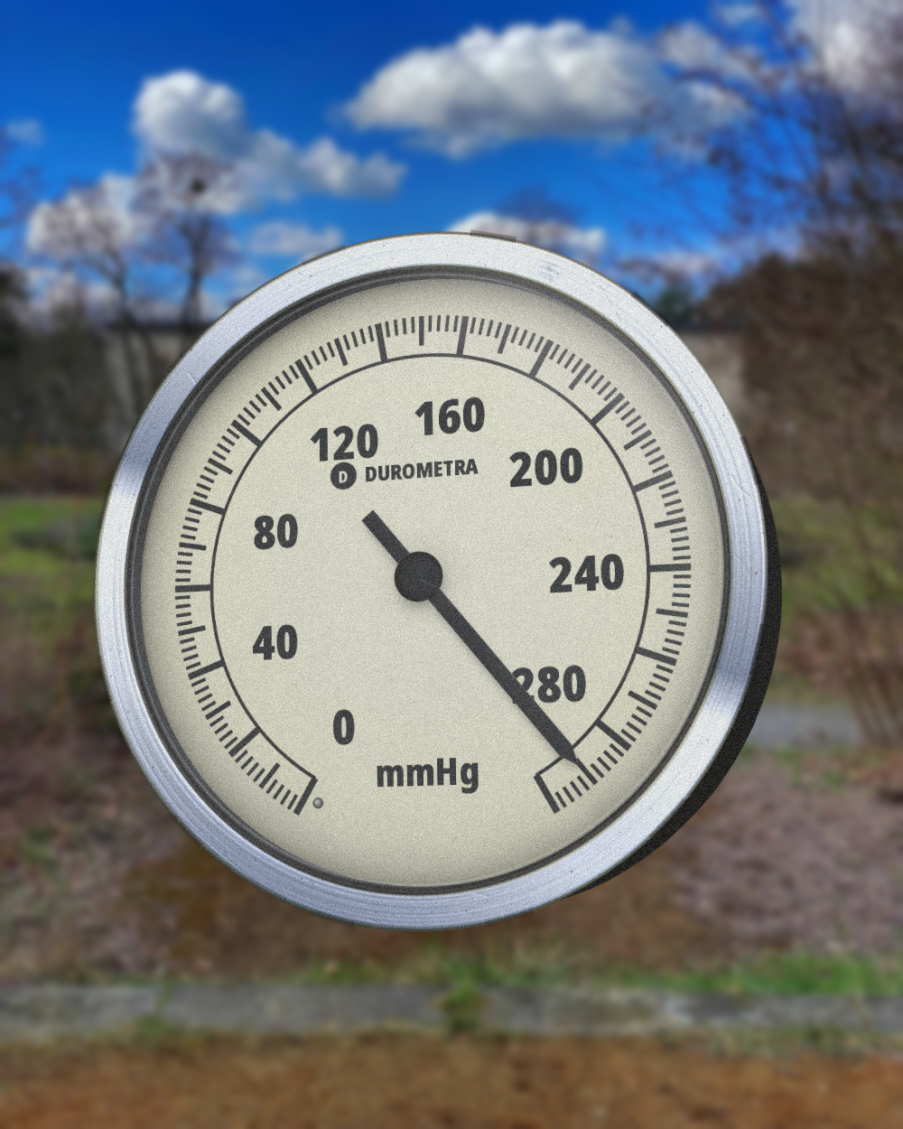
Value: 290,mmHg
